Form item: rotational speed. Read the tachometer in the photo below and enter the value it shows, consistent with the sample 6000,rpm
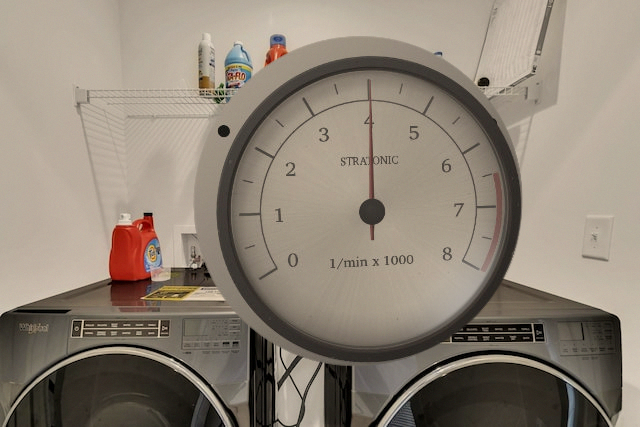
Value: 4000,rpm
